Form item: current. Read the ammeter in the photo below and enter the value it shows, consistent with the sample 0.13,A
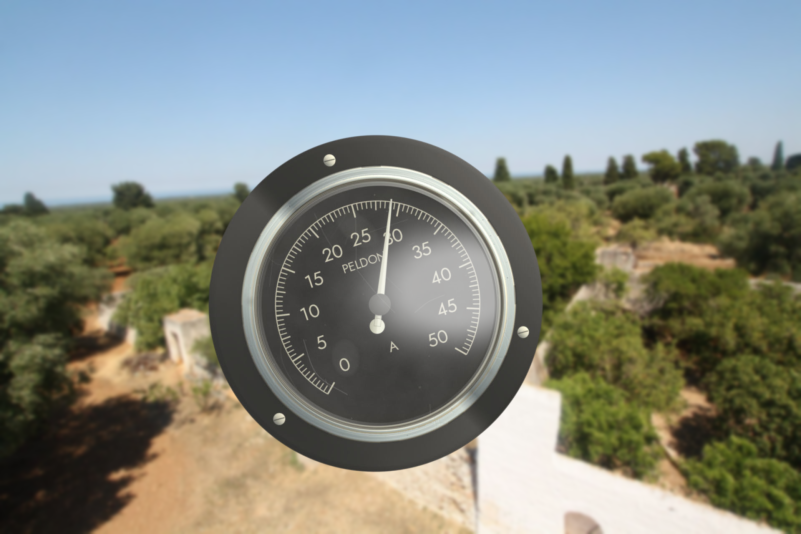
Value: 29,A
